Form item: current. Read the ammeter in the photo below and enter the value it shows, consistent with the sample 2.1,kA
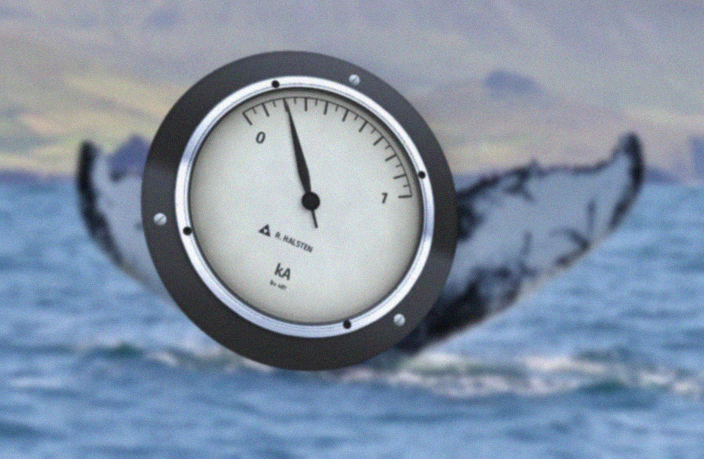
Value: 0.2,kA
